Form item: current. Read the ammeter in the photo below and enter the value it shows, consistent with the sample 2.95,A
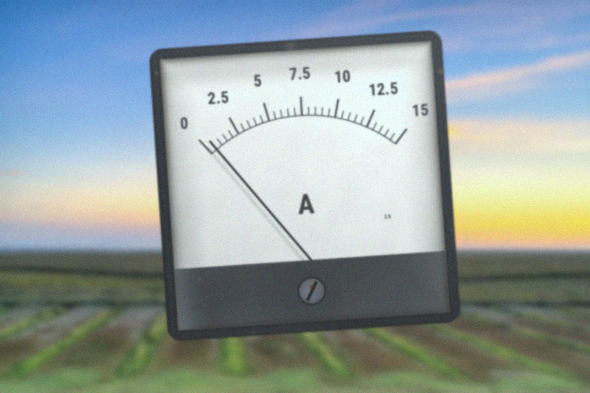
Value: 0.5,A
